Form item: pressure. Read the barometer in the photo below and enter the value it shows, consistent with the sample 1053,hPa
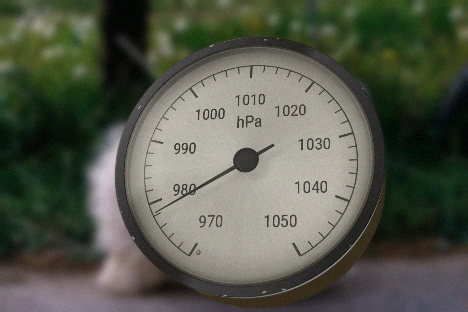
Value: 978,hPa
